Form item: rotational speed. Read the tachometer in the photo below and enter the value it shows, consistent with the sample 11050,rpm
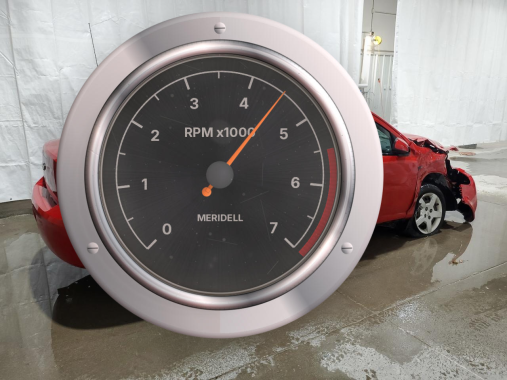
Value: 4500,rpm
